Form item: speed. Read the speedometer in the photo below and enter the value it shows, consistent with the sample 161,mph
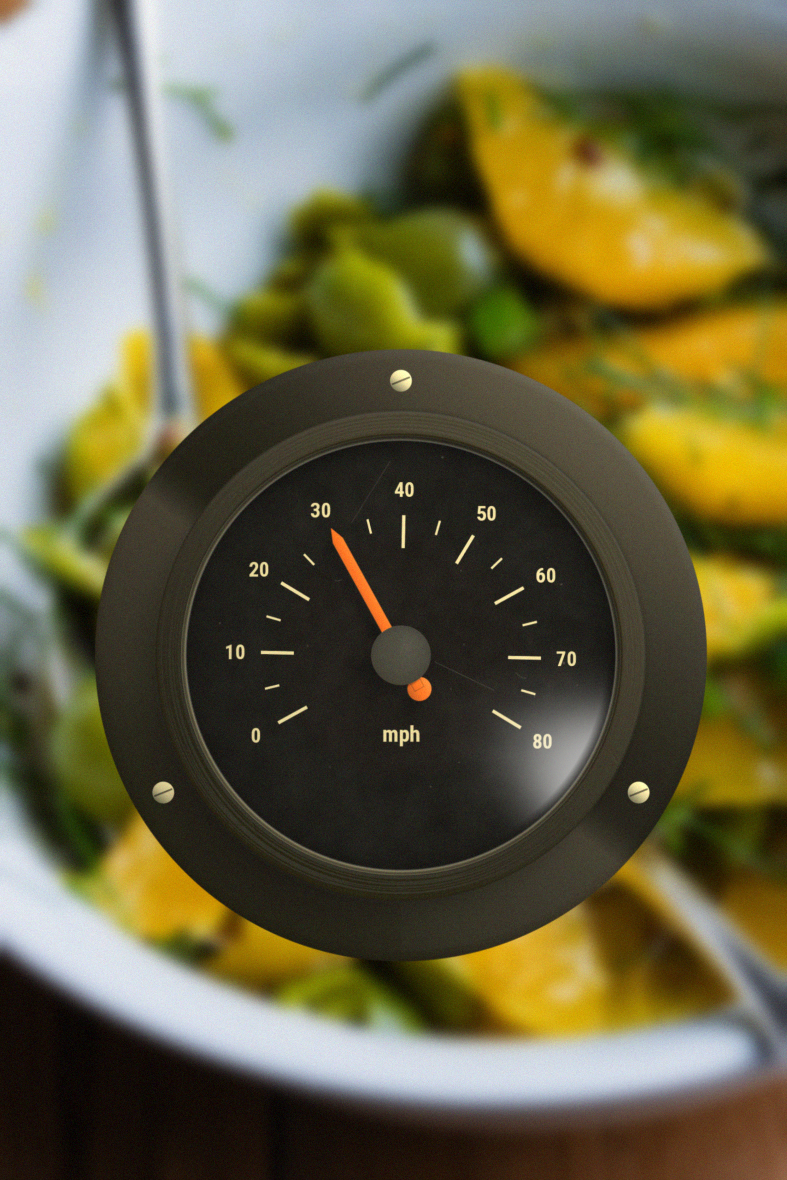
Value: 30,mph
